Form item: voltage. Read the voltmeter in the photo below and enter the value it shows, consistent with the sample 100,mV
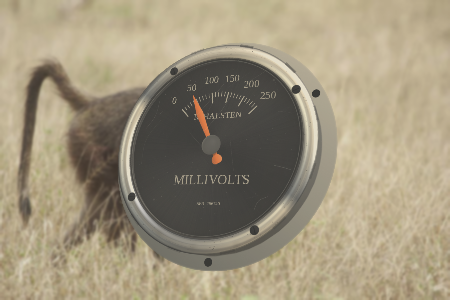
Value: 50,mV
